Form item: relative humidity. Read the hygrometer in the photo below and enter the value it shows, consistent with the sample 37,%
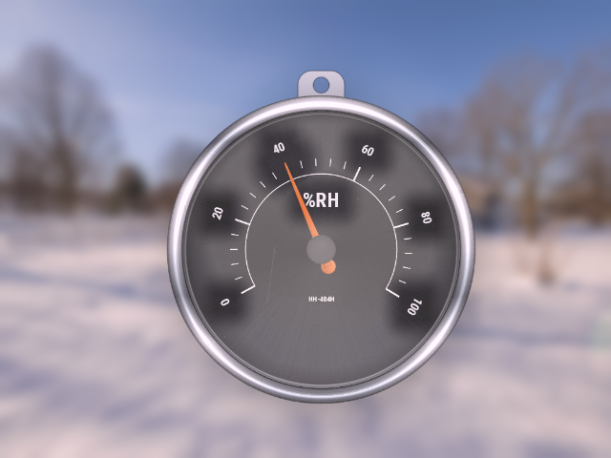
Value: 40,%
